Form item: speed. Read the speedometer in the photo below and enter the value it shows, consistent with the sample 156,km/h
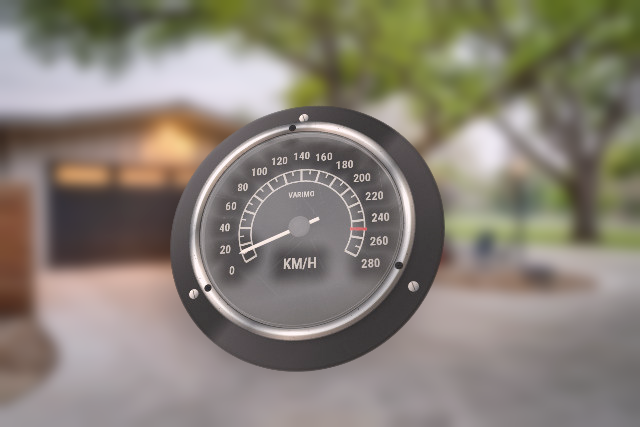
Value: 10,km/h
